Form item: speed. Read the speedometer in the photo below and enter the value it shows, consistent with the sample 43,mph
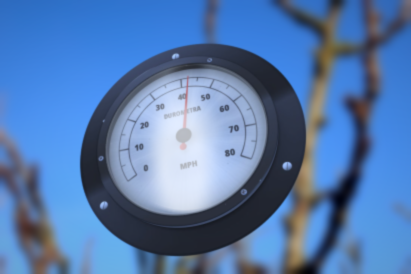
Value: 42.5,mph
